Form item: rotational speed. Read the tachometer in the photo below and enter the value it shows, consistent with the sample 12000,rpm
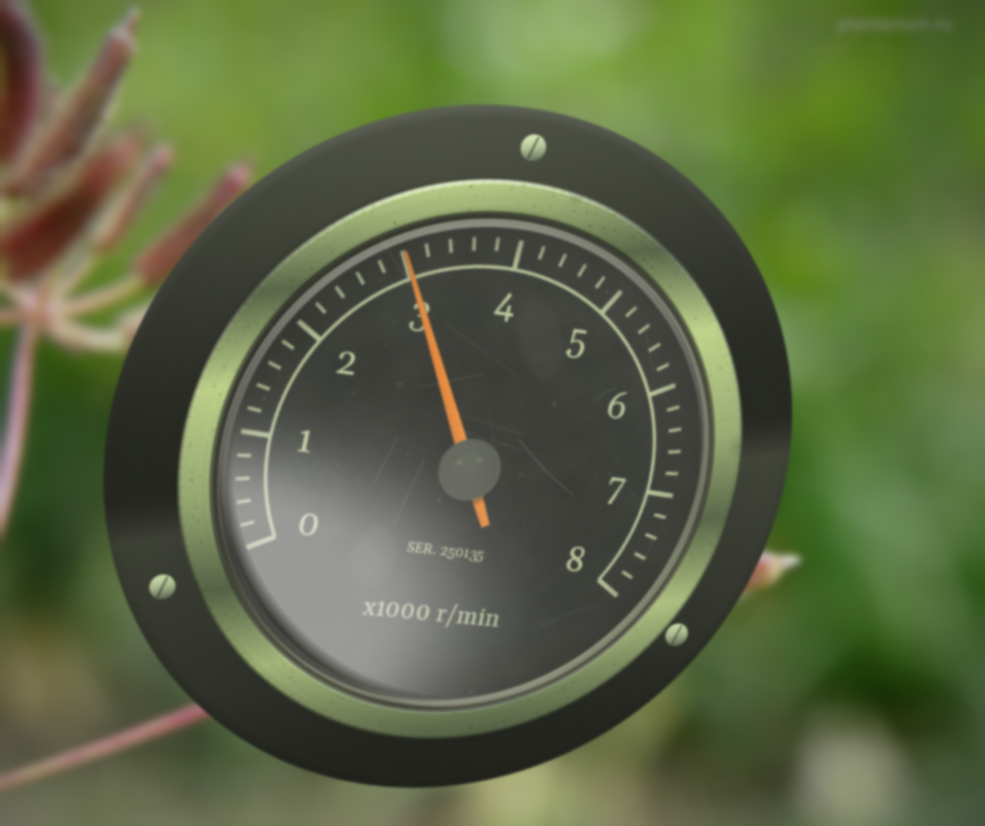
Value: 3000,rpm
